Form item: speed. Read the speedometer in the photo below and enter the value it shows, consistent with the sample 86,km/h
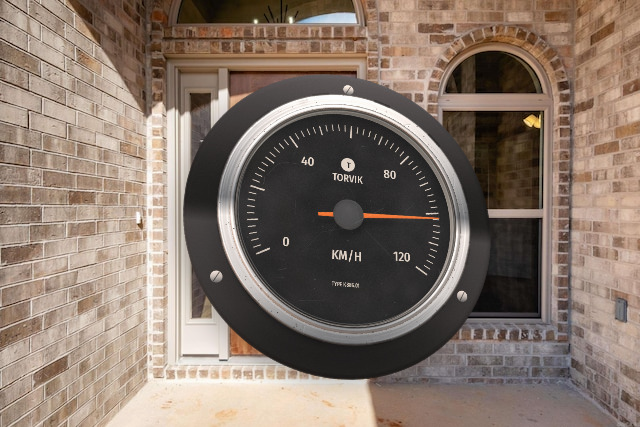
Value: 102,km/h
